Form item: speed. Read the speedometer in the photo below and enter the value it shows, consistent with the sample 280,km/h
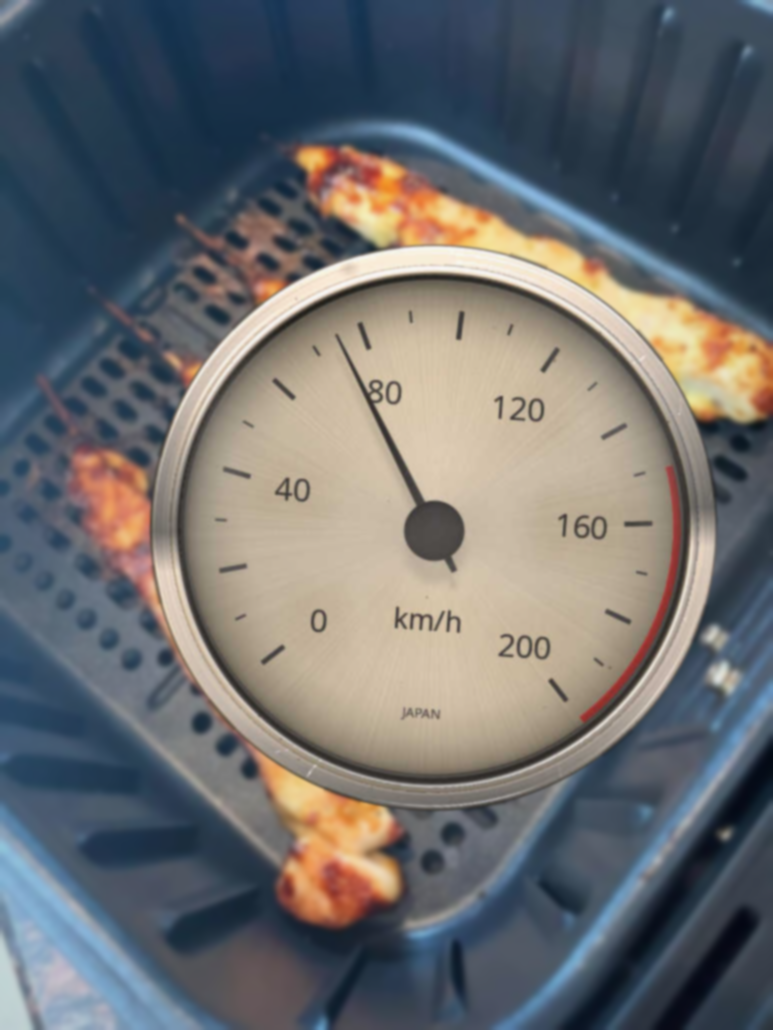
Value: 75,km/h
